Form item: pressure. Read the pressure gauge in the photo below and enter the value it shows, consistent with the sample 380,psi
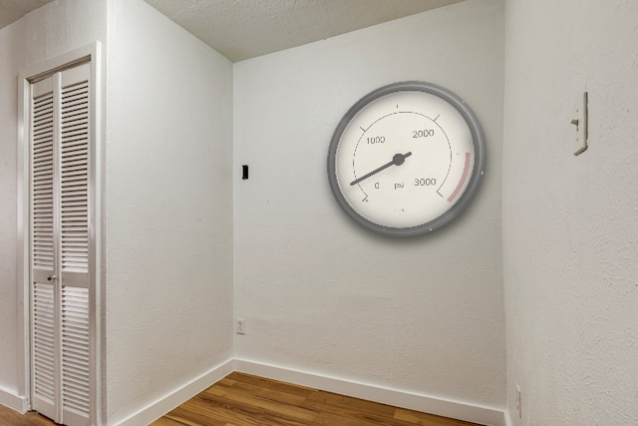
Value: 250,psi
